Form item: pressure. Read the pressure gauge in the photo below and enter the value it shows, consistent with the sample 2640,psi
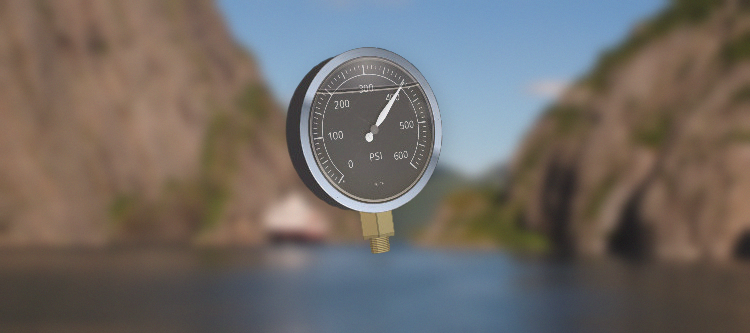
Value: 400,psi
